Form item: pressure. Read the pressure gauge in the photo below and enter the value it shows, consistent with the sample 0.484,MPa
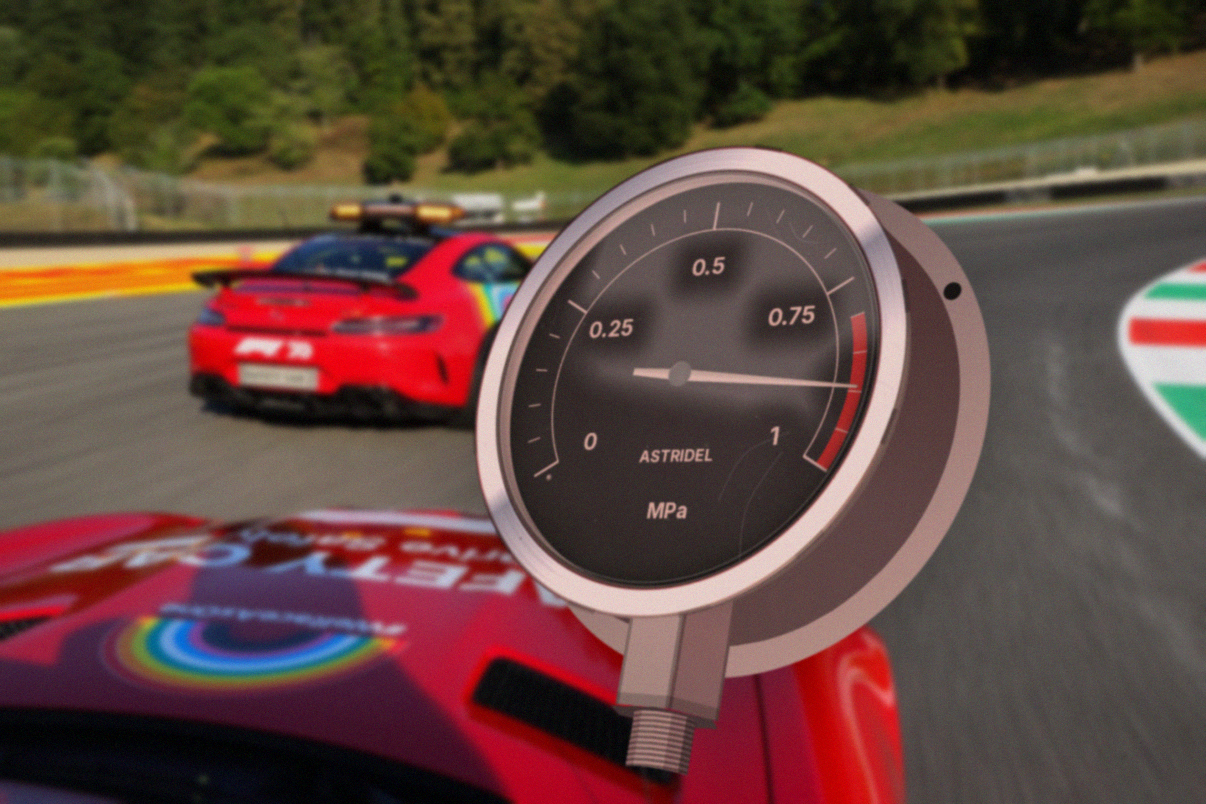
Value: 0.9,MPa
